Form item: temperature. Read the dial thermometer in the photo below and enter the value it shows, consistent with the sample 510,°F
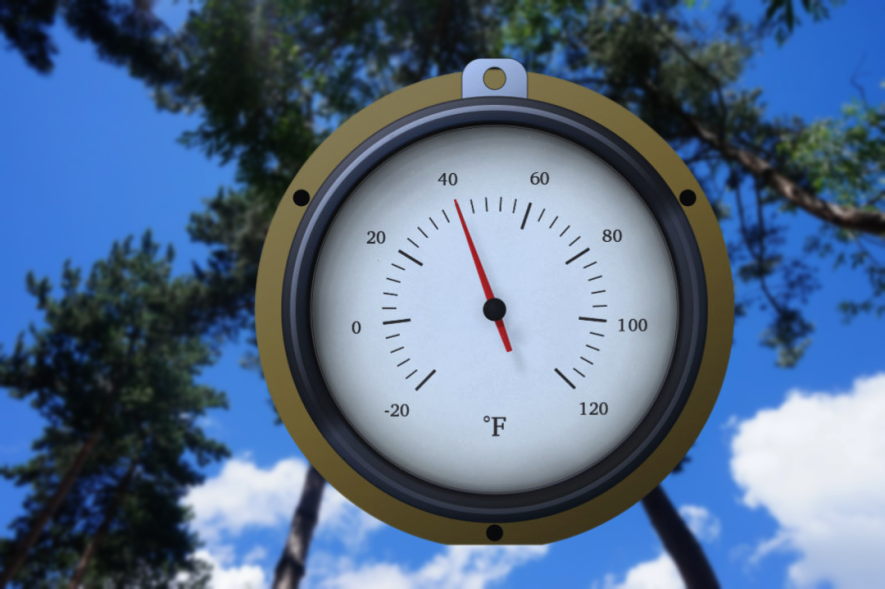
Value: 40,°F
